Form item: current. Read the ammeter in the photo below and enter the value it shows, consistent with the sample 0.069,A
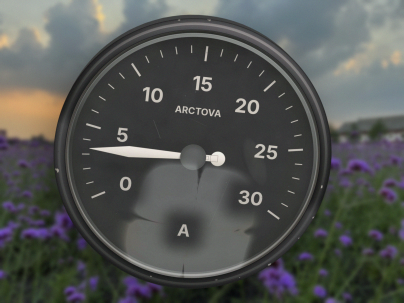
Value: 3.5,A
